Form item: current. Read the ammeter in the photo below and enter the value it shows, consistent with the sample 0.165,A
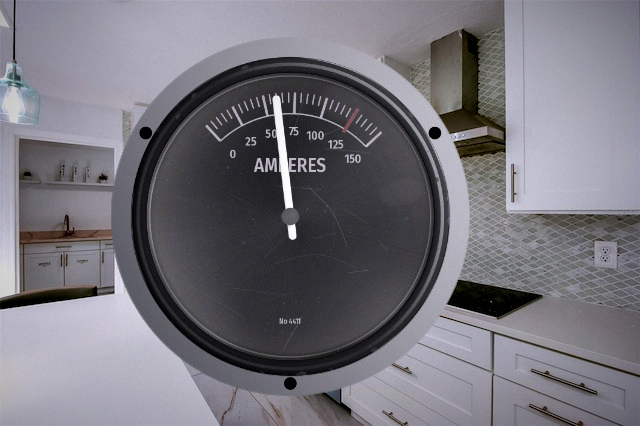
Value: 60,A
